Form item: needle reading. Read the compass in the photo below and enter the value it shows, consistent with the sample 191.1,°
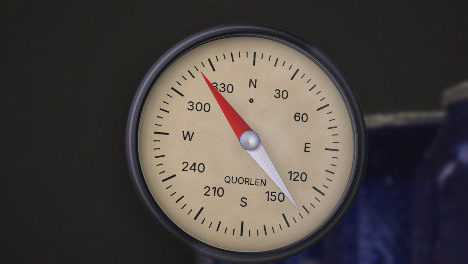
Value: 320,°
